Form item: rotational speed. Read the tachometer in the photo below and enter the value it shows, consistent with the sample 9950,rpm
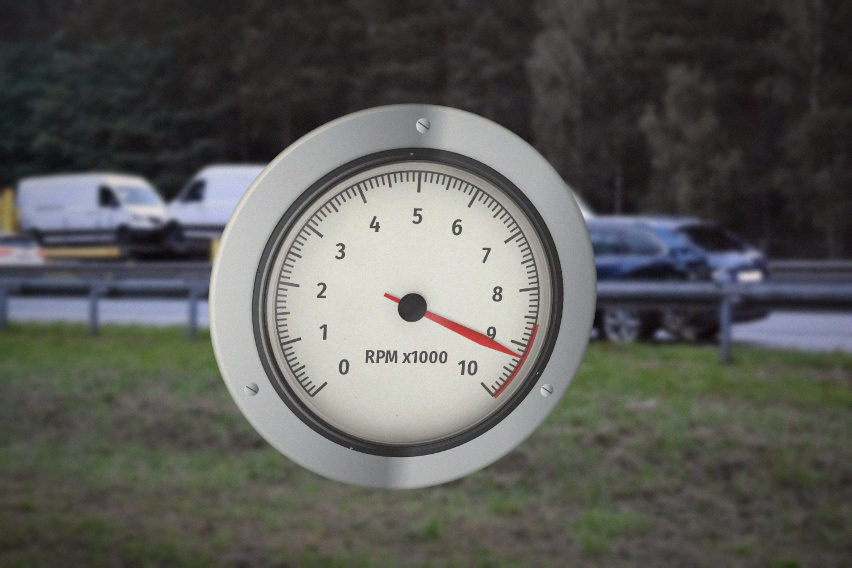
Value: 9200,rpm
